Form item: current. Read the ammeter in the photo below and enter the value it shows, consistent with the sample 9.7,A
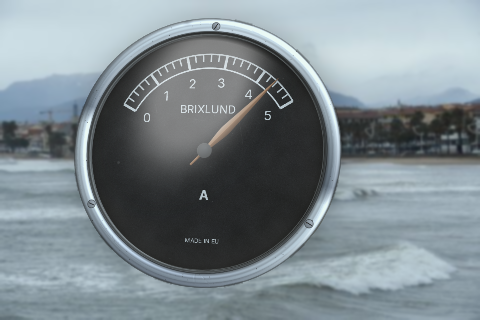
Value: 4.4,A
